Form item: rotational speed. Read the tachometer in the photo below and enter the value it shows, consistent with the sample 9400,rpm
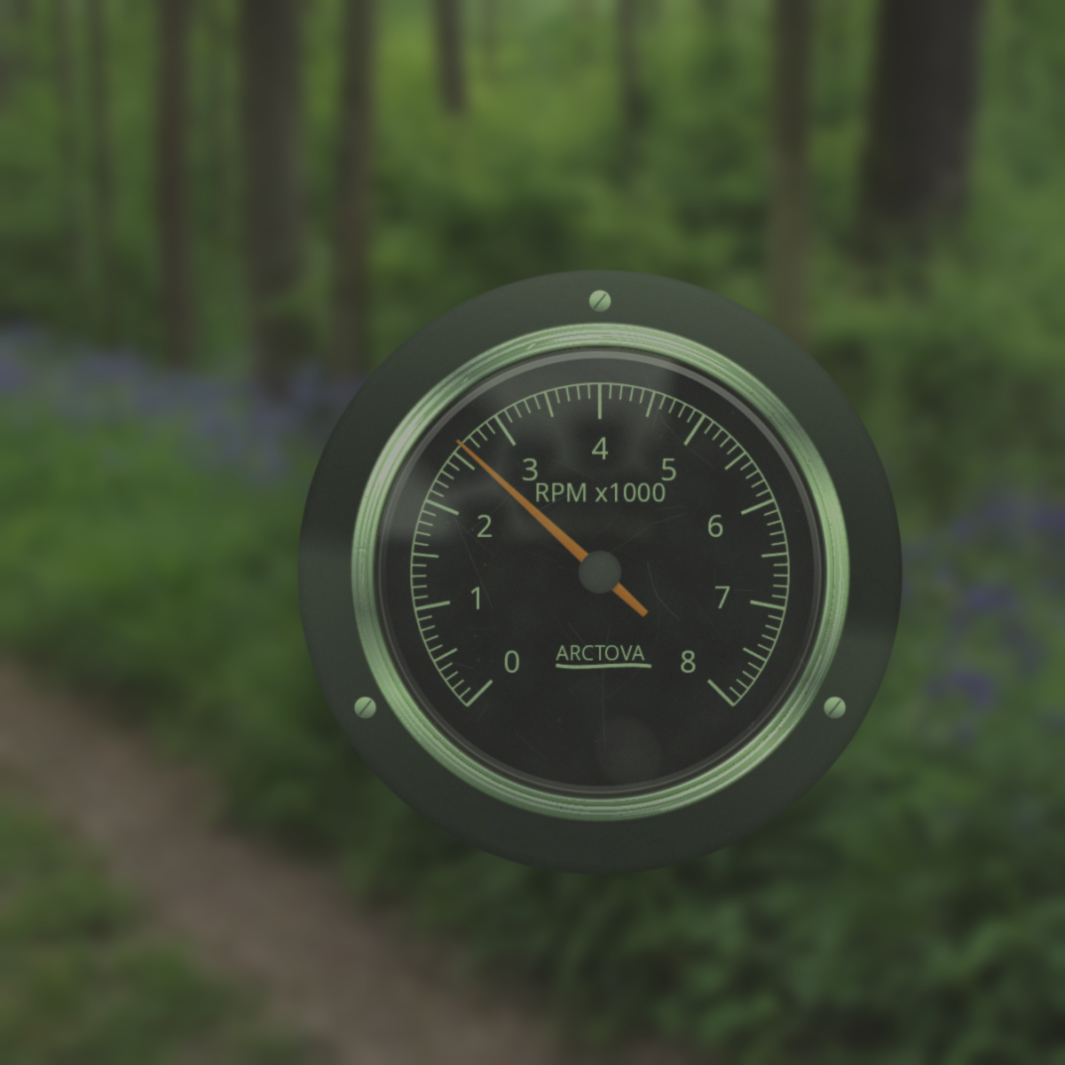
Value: 2600,rpm
